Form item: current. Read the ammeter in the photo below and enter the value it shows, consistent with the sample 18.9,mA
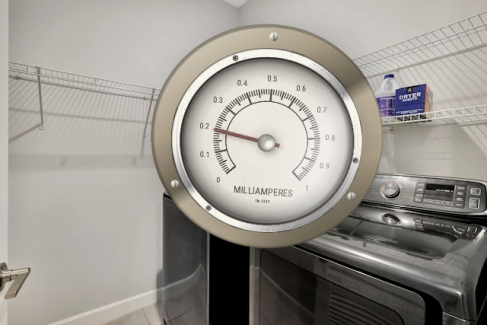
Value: 0.2,mA
